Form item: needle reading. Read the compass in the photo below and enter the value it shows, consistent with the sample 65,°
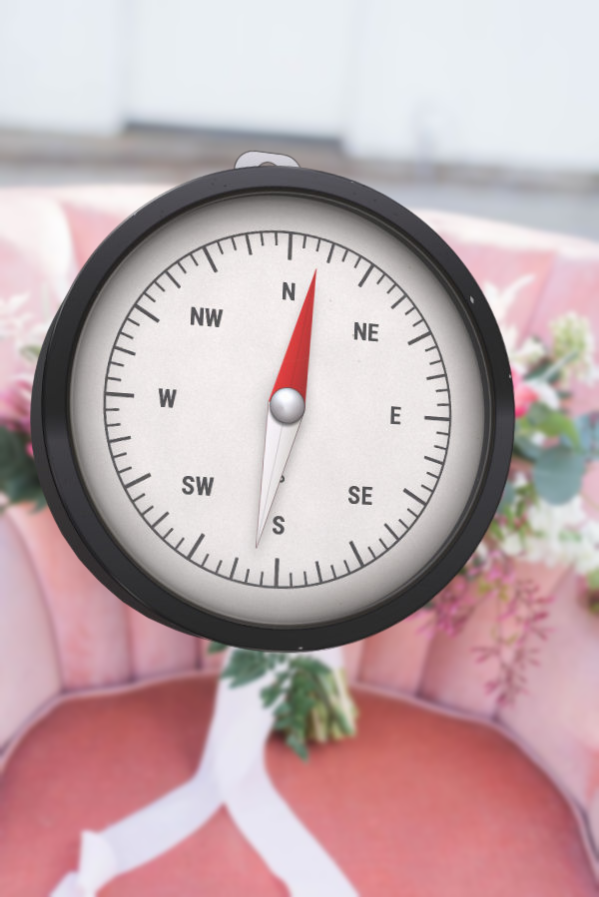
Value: 10,°
